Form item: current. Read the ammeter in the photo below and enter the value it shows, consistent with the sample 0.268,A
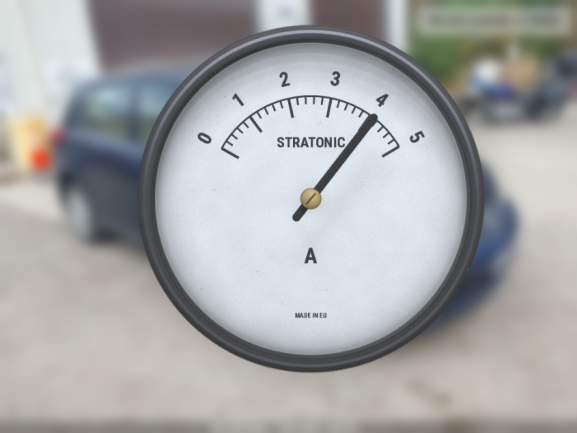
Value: 4.1,A
